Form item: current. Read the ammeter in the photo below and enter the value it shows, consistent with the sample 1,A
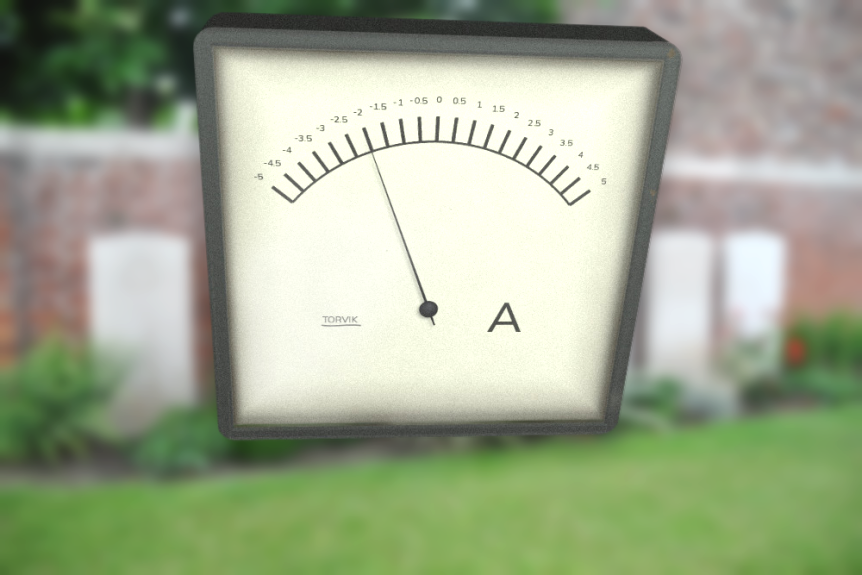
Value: -2,A
